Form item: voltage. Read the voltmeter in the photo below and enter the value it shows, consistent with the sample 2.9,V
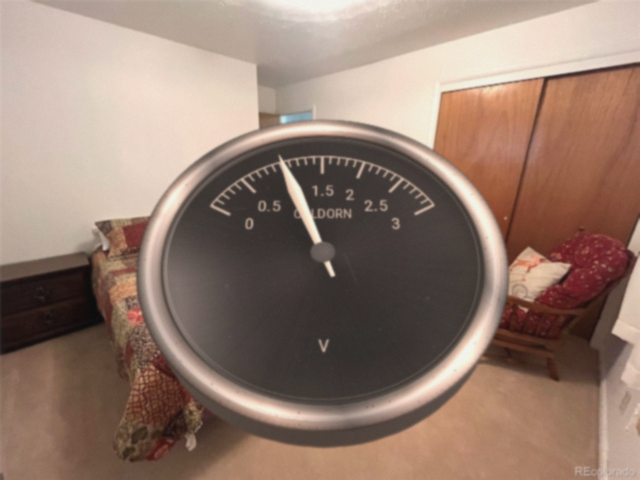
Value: 1,V
